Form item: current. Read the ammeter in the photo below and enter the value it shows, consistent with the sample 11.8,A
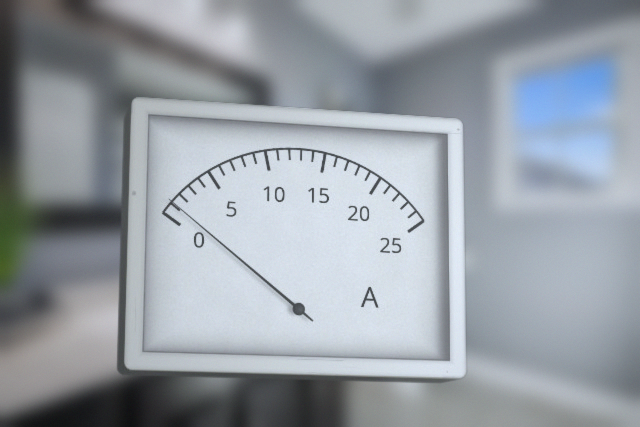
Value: 1,A
